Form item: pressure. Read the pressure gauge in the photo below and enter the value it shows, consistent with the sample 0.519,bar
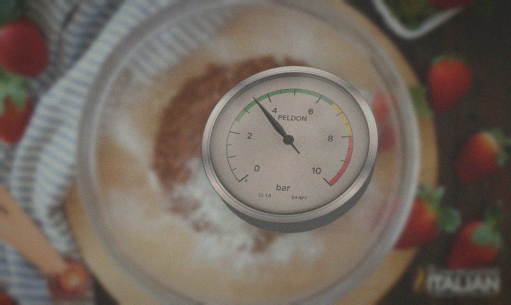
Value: 3.5,bar
